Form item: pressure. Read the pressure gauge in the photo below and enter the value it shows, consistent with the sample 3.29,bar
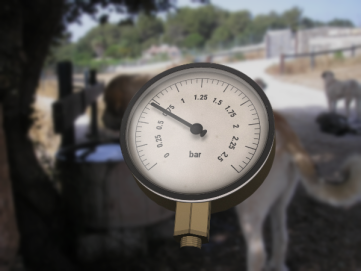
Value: 0.7,bar
